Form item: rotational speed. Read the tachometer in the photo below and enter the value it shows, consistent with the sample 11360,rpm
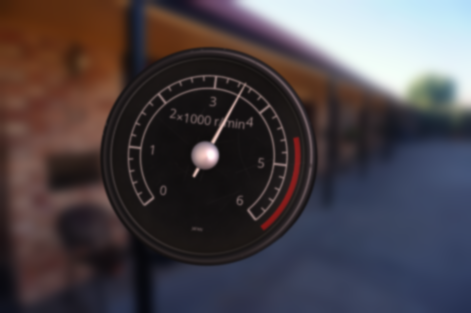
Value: 3500,rpm
